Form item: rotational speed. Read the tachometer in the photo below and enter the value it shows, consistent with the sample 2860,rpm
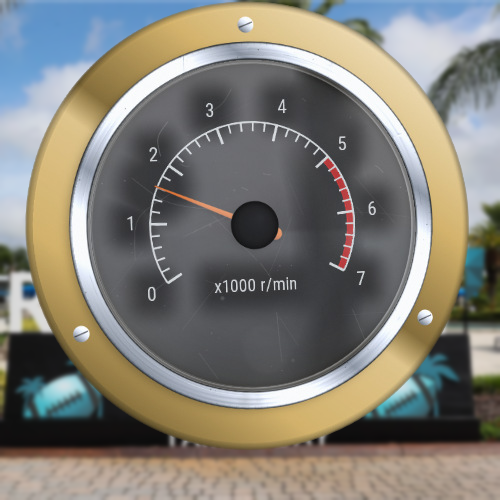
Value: 1600,rpm
